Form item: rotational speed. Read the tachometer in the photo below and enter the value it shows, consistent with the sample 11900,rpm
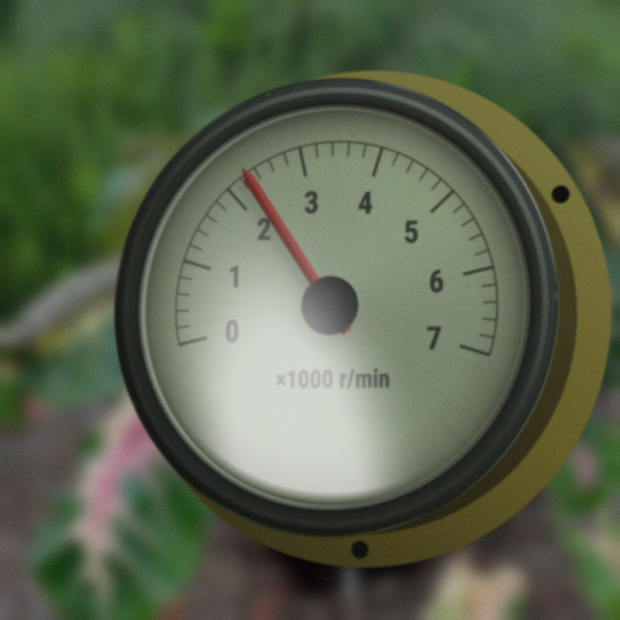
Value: 2300,rpm
